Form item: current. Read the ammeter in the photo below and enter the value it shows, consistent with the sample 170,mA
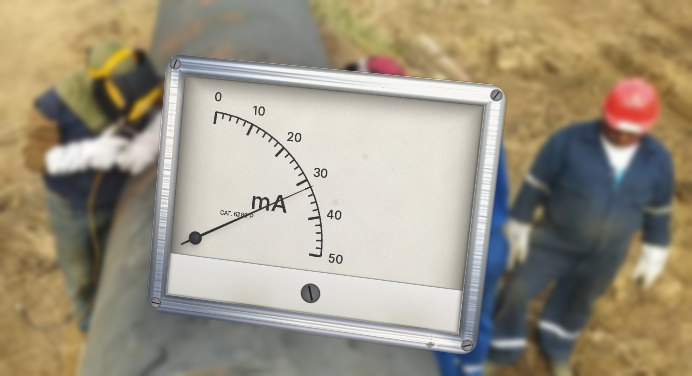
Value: 32,mA
